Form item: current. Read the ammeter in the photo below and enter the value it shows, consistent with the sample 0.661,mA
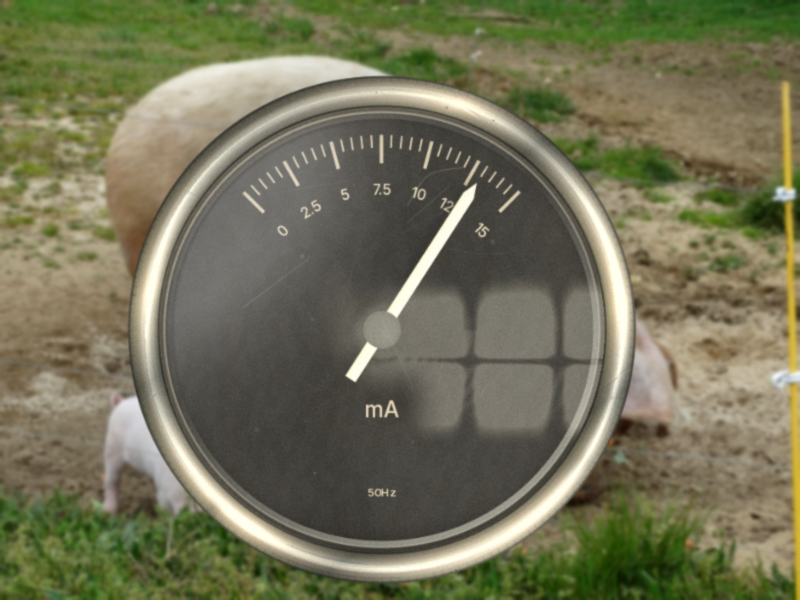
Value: 13,mA
